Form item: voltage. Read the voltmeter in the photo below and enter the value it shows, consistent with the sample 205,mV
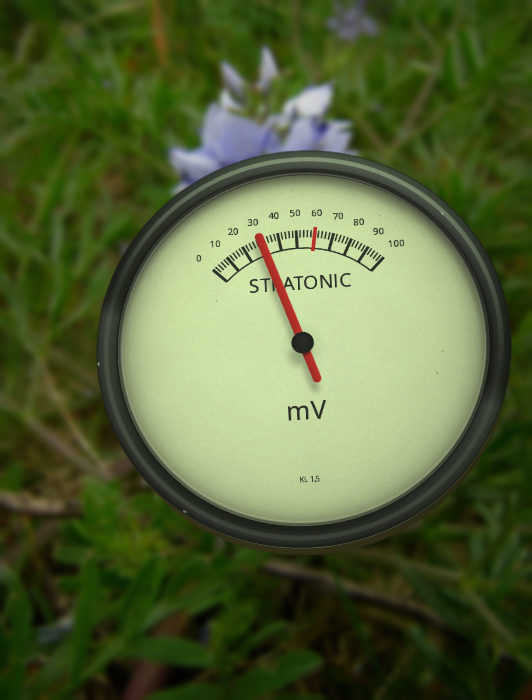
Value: 30,mV
